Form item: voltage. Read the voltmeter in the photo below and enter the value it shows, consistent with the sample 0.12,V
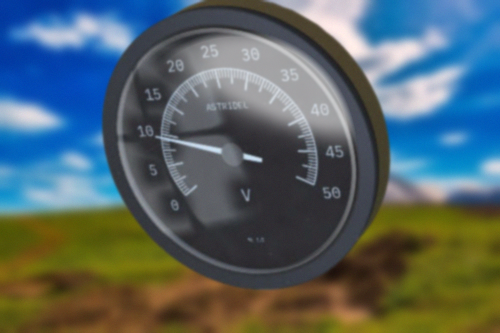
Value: 10,V
